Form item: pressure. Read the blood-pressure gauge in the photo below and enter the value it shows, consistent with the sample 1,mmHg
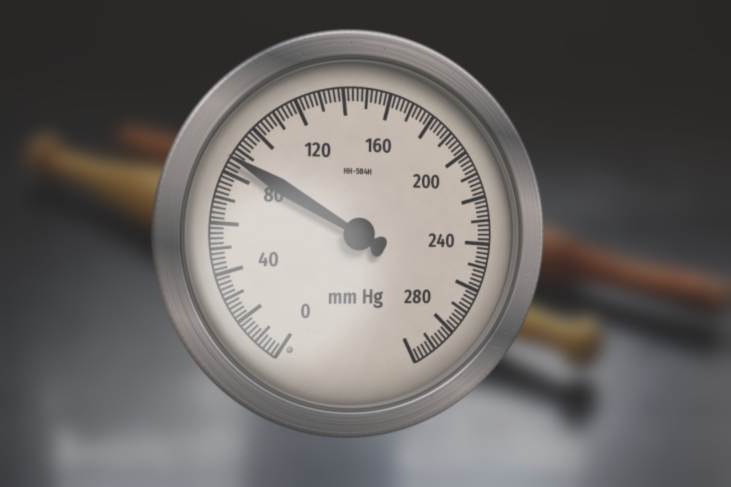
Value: 86,mmHg
